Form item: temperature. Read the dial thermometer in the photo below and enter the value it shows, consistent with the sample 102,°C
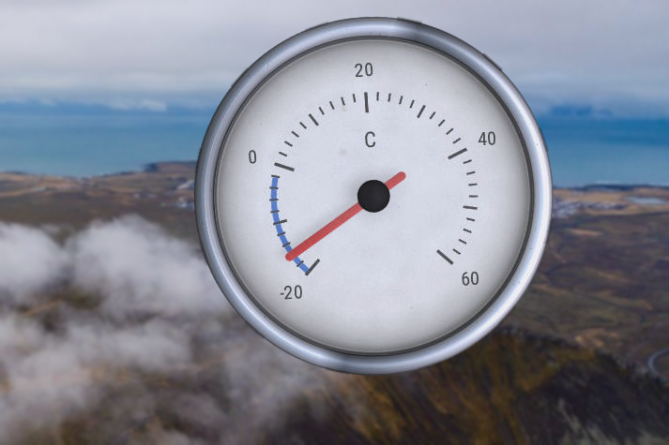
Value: -16,°C
